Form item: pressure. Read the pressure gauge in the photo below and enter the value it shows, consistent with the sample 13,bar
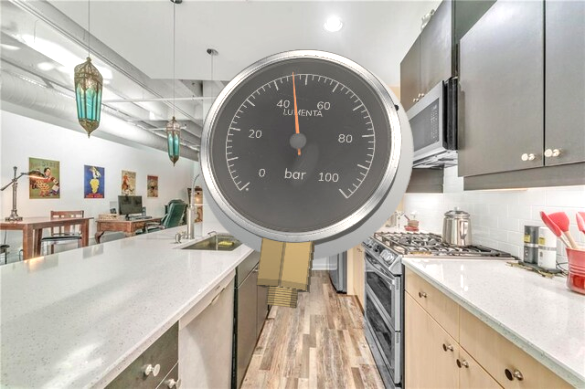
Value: 46,bar
